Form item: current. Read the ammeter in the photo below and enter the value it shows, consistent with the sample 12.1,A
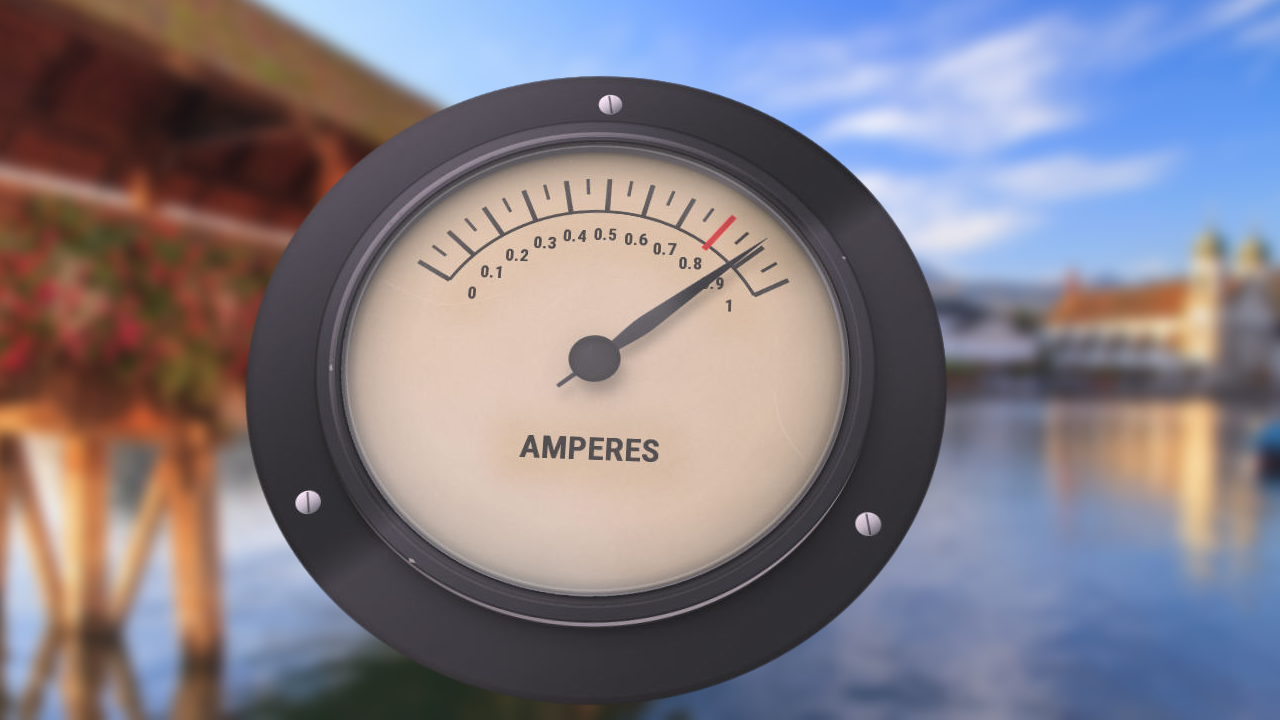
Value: 0.9,A
